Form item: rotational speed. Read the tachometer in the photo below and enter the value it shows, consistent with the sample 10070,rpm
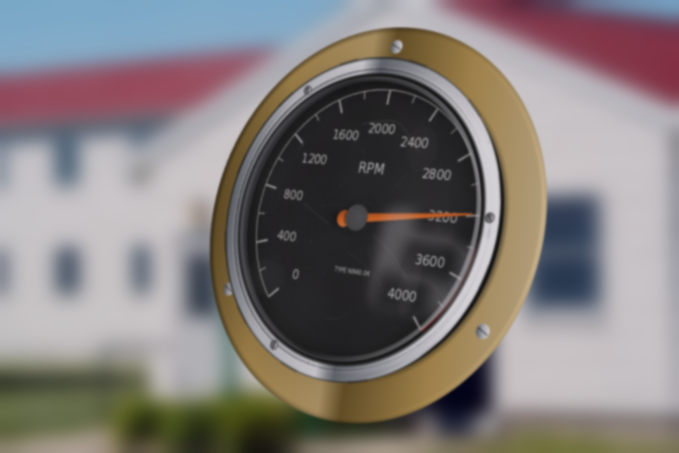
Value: 3200,rpm
